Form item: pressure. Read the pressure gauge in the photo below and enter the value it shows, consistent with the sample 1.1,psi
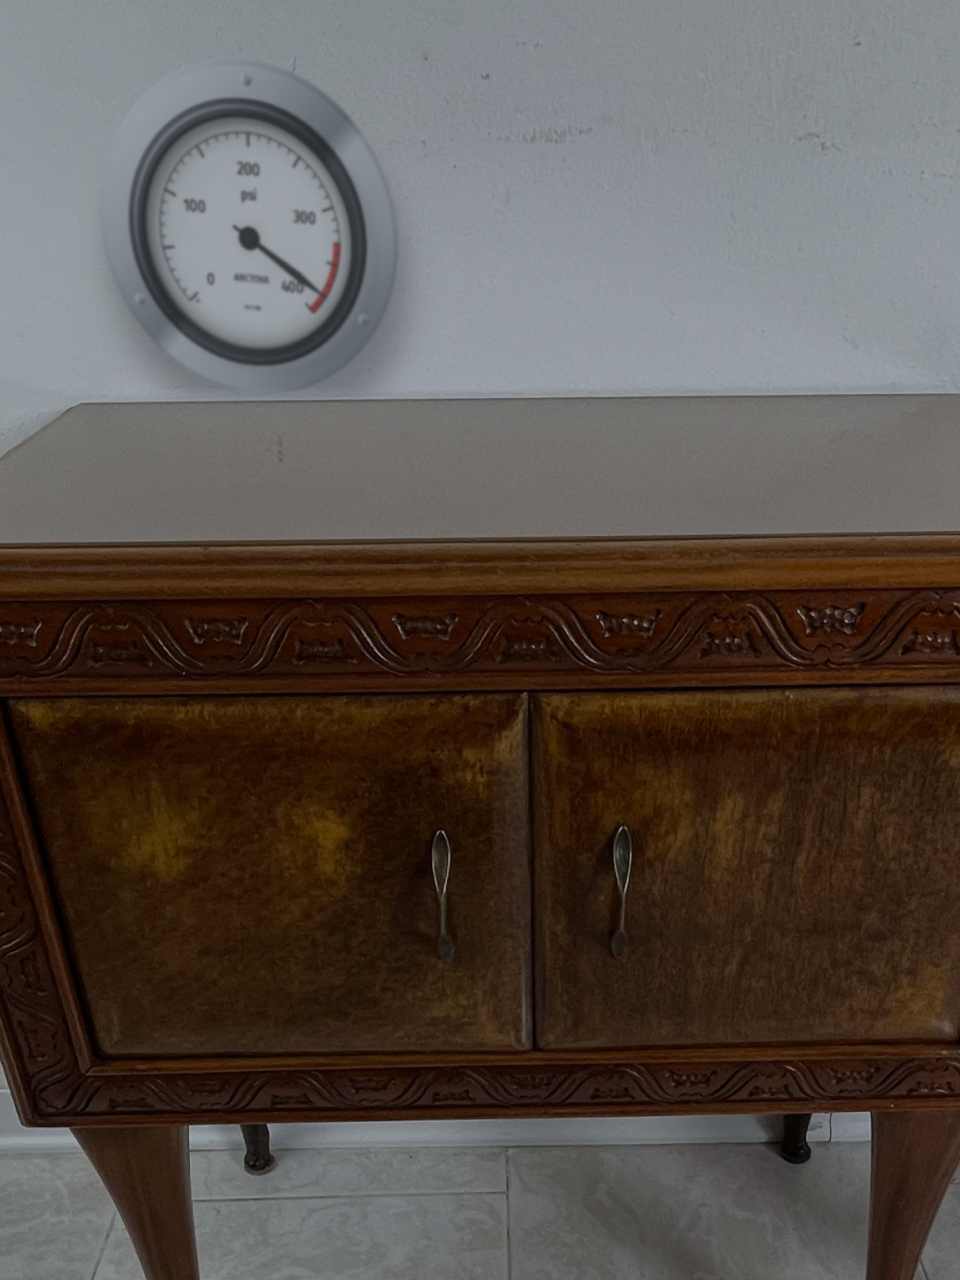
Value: 380,psi
